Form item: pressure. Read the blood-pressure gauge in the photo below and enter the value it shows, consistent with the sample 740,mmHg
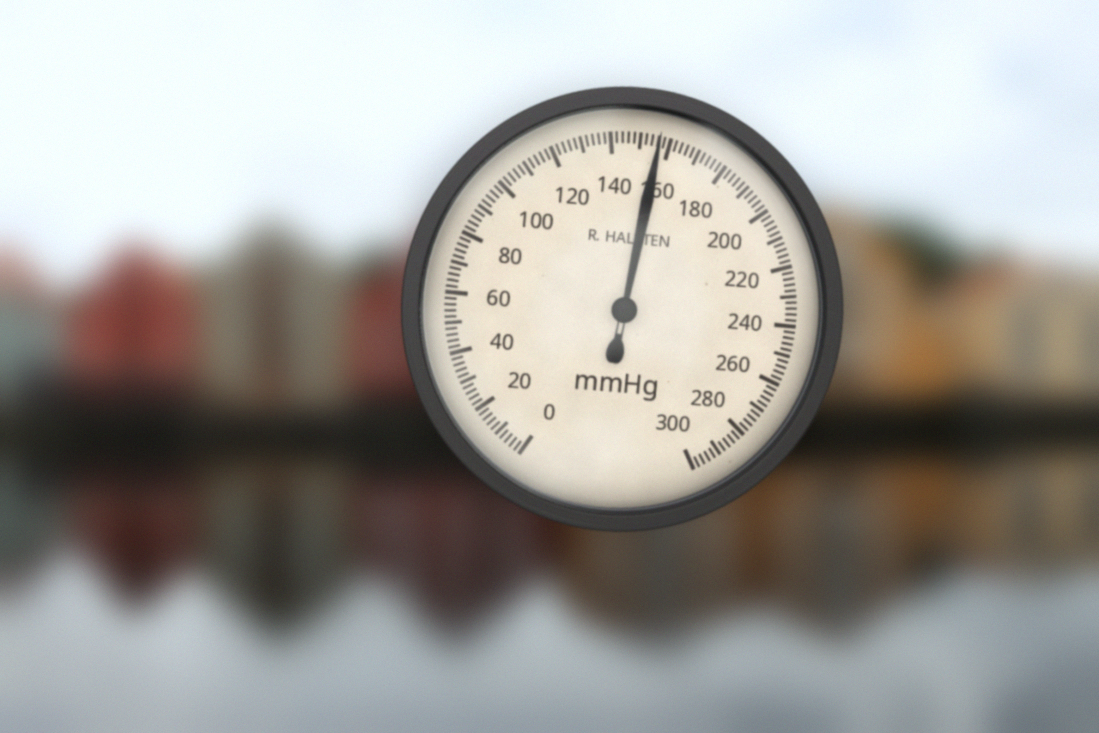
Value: 156,mmHg
